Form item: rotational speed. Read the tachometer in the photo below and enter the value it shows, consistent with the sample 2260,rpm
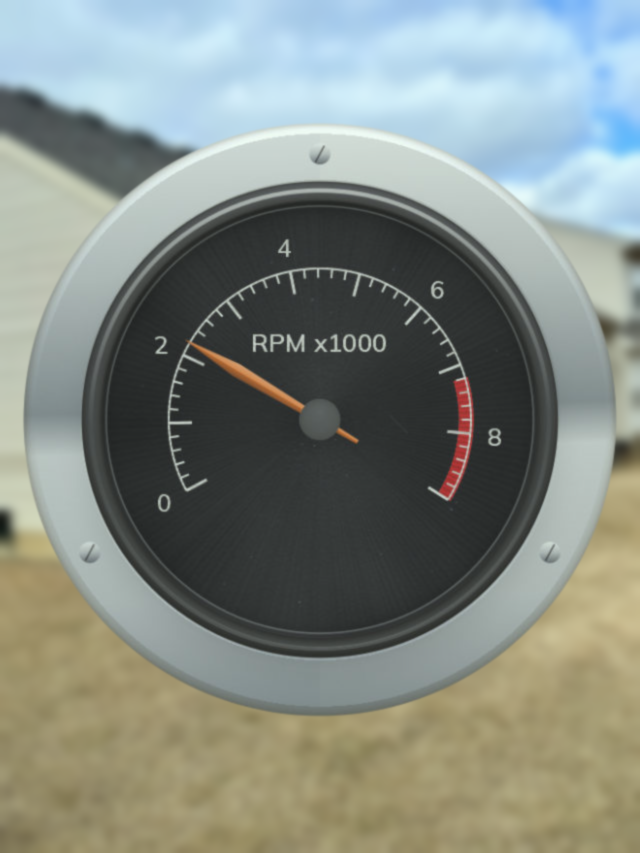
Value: 2200,rpm
